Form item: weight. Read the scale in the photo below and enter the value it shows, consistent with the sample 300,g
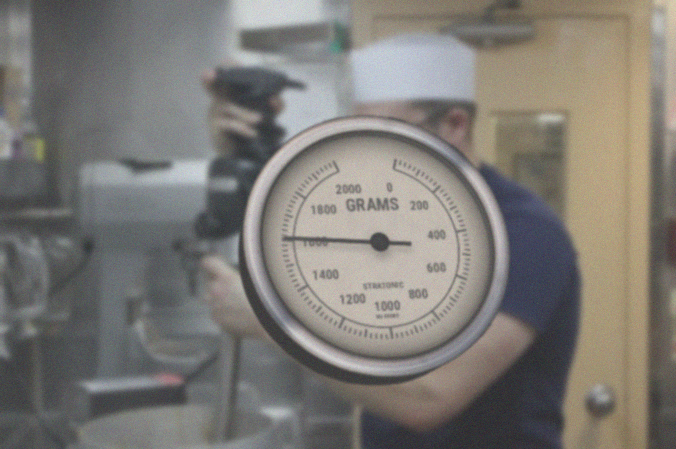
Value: 1600,g
